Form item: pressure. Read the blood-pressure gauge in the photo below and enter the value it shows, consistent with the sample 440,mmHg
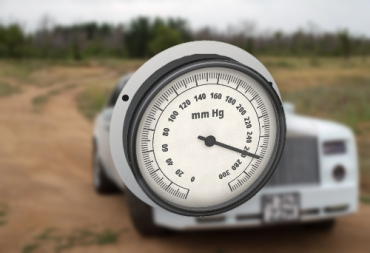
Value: 260,mmHg
